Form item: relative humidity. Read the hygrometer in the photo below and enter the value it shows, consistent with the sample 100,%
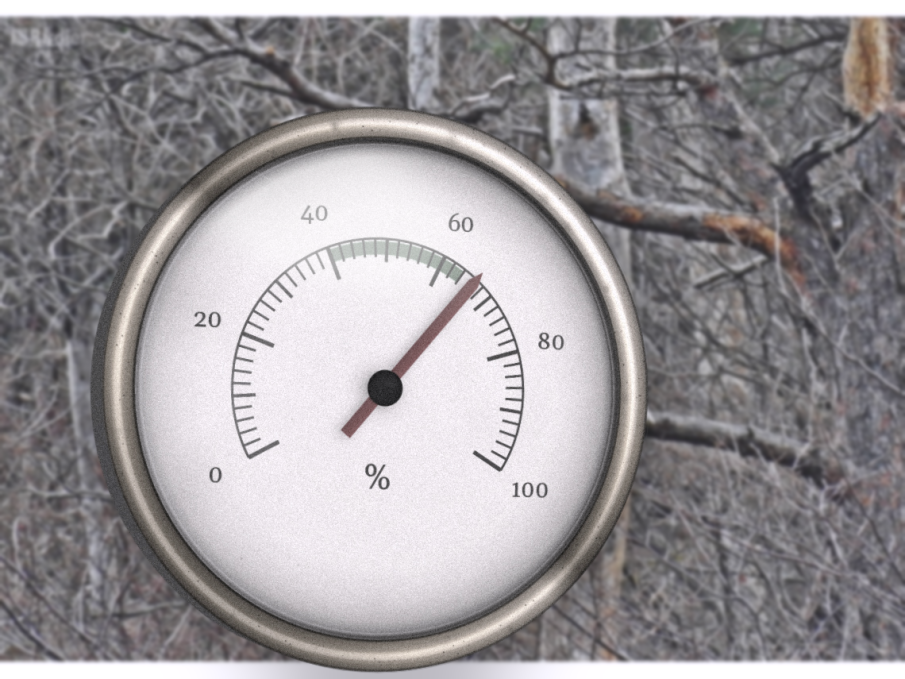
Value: 66,%
